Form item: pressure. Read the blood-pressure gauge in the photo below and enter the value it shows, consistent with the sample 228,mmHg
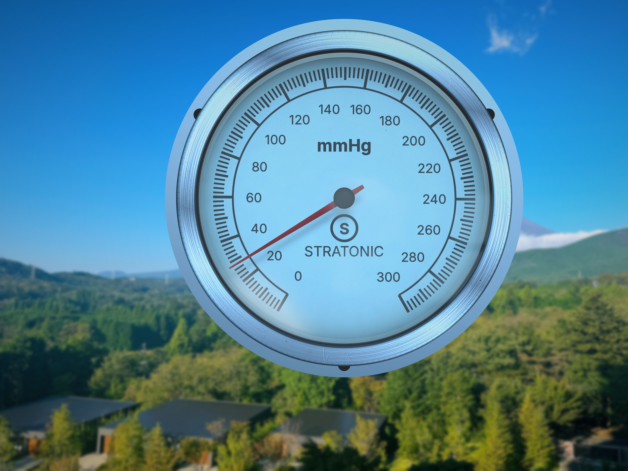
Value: 28,mmHg
